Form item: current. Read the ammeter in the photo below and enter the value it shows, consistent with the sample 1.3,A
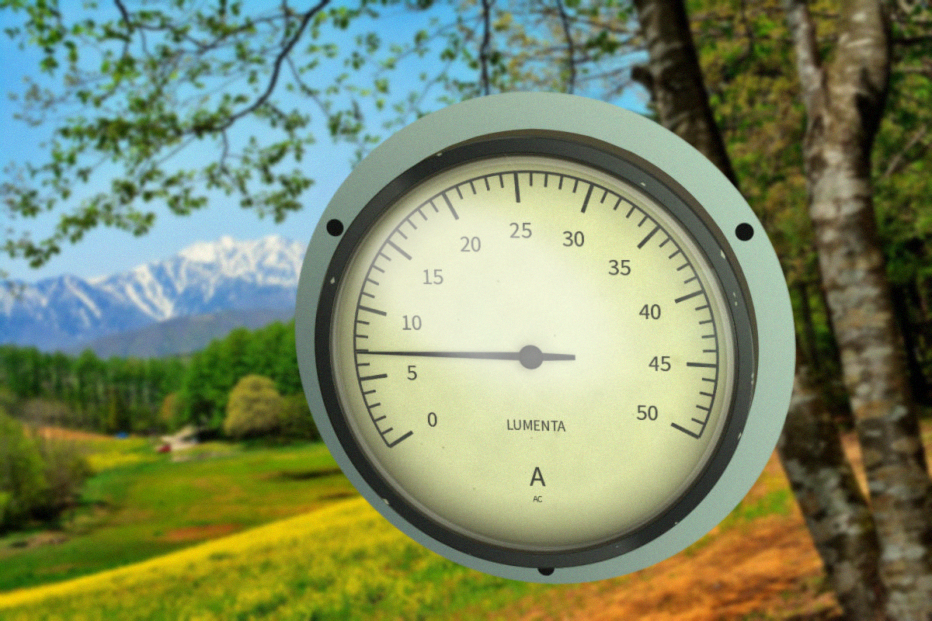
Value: 7,A
